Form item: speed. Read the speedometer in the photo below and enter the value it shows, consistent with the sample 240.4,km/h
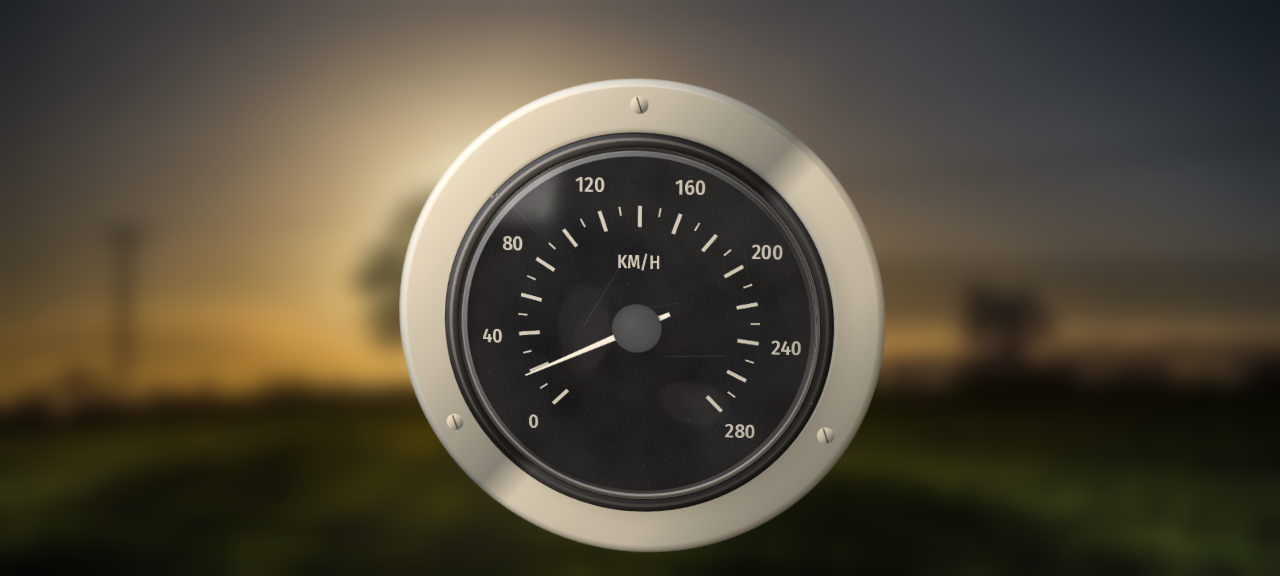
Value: 20,km/h
